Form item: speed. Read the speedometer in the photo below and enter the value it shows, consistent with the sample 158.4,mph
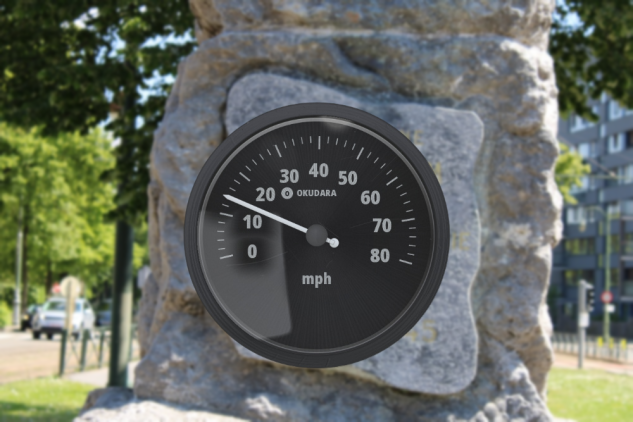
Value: 14,mph
